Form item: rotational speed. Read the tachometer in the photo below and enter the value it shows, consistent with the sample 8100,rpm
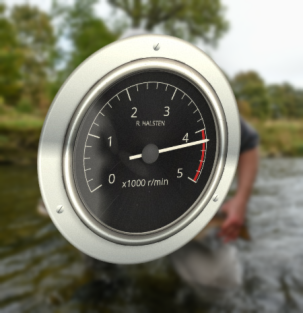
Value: 4200,rpm
